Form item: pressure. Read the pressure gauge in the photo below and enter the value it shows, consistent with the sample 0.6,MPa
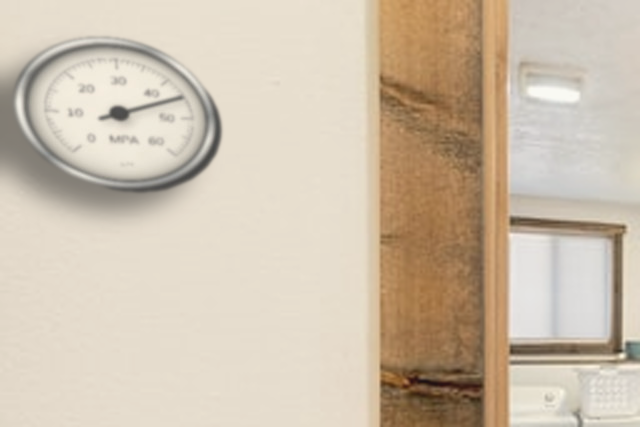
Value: 45,MPa
